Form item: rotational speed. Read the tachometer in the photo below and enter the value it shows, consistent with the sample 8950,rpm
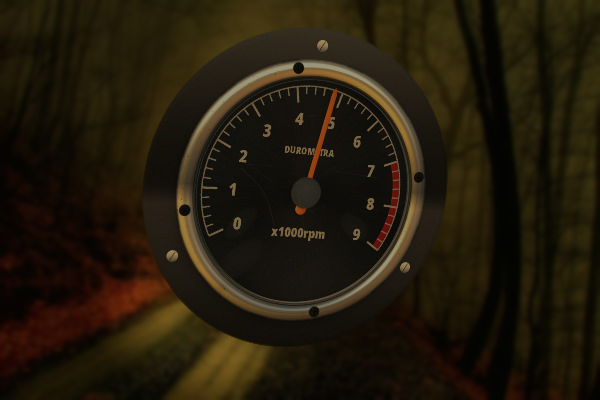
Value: 4800,rpm
